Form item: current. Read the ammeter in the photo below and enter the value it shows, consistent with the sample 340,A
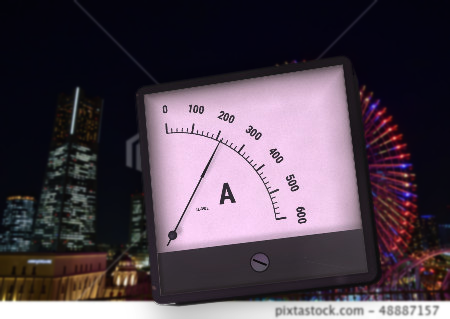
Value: 220,A
